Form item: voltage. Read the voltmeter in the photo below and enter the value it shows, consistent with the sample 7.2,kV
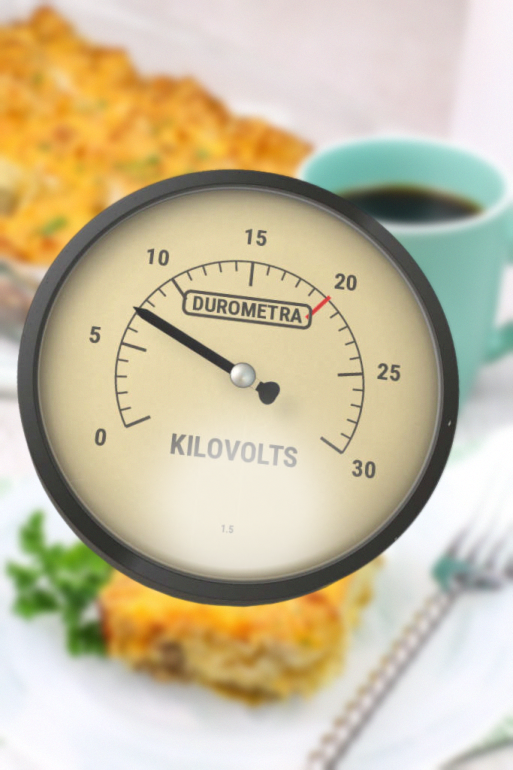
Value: 7,kV
